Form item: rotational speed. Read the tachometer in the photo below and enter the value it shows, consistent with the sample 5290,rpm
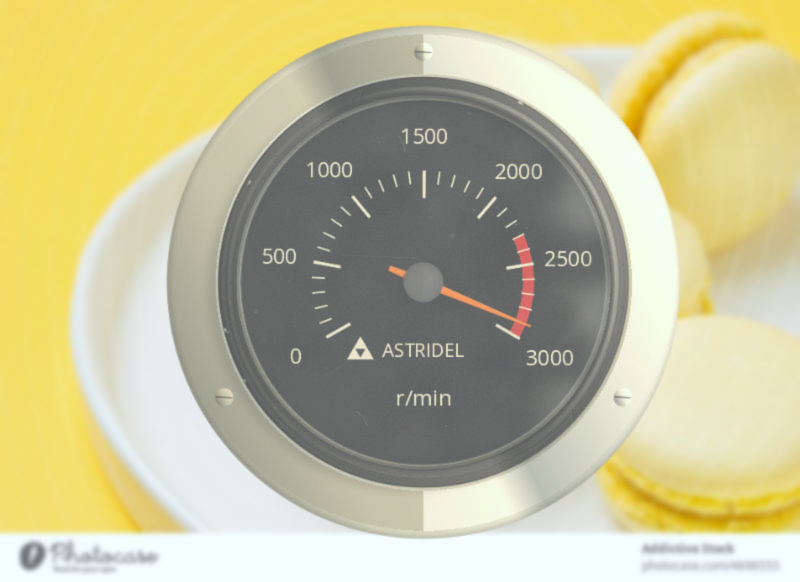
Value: 2900,rpm
